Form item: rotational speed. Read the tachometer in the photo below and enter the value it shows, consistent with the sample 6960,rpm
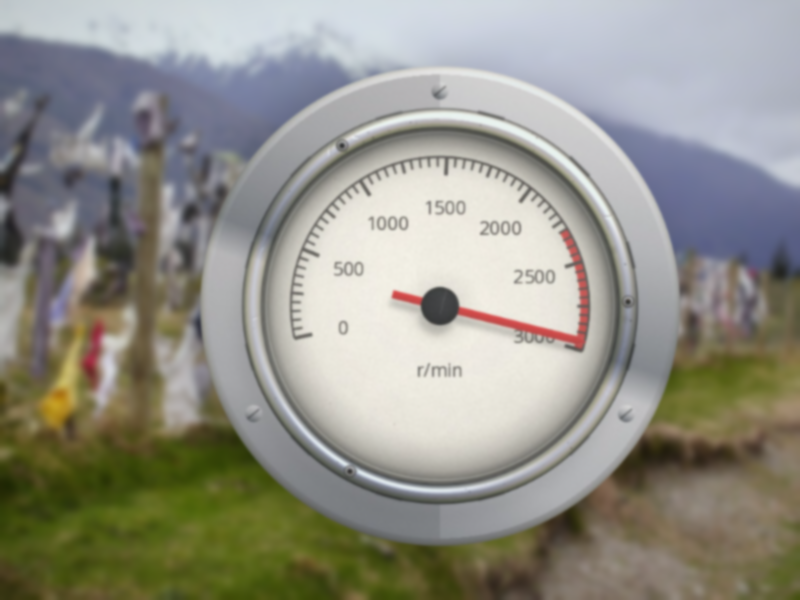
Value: 2950,rpm
